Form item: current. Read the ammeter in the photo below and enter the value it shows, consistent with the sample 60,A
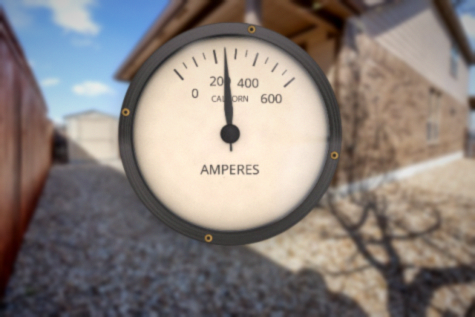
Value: 250,A
